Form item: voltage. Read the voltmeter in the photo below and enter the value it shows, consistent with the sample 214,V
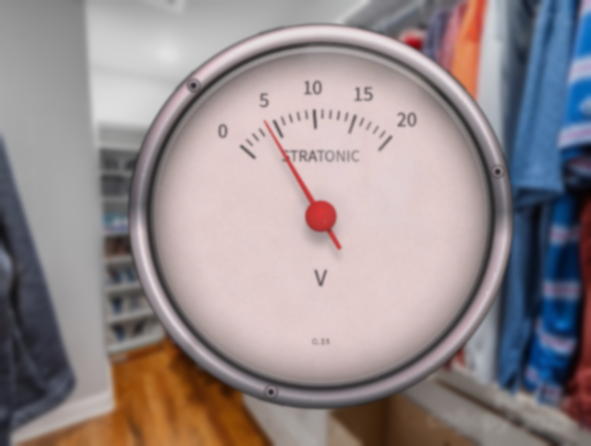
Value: 4,V
